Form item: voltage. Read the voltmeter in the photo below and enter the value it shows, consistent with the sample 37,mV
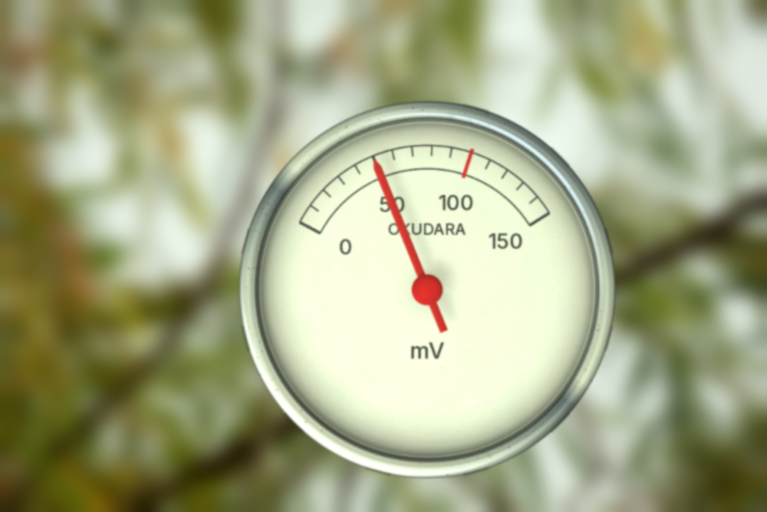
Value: 50,mV
